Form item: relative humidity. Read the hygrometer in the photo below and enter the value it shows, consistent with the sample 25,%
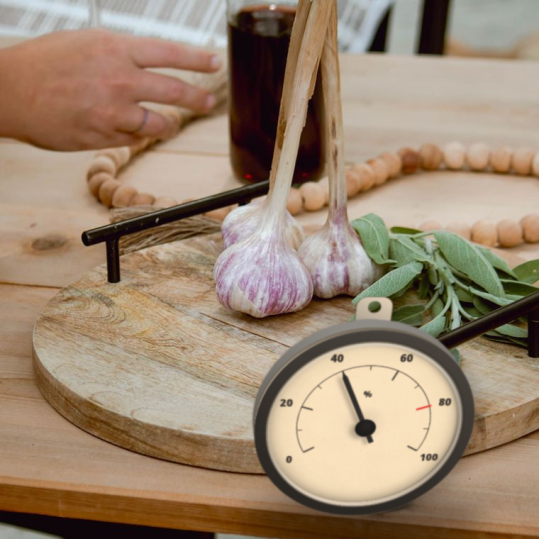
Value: 40,%
